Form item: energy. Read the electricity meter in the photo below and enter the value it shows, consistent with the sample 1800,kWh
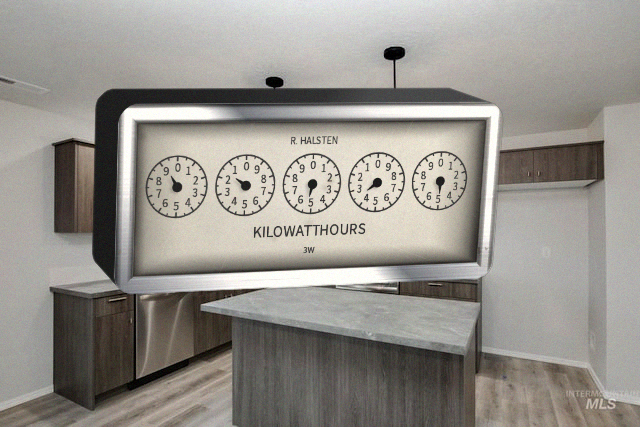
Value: 91535,kWh
